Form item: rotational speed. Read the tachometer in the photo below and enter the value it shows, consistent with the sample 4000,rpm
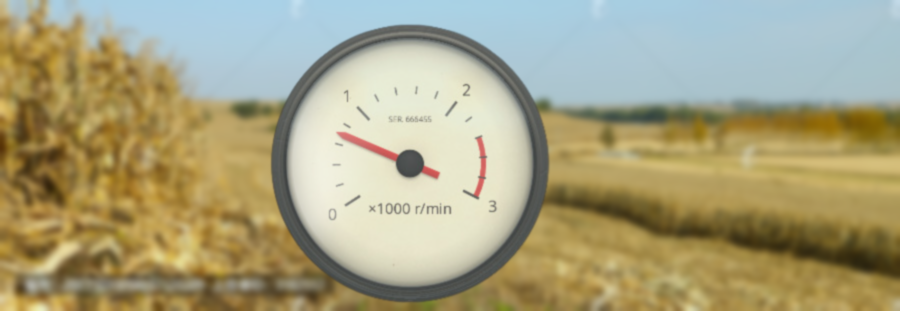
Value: 700,rpm
